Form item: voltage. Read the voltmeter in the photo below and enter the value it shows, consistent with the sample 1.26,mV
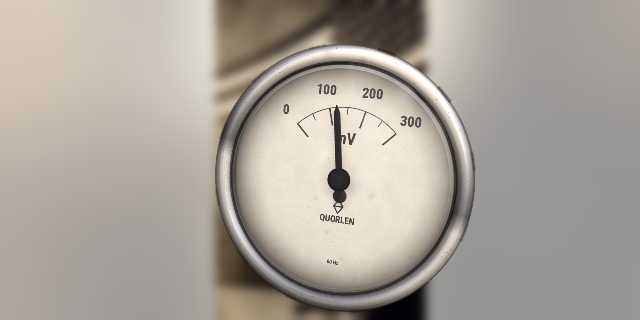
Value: 125,mV
